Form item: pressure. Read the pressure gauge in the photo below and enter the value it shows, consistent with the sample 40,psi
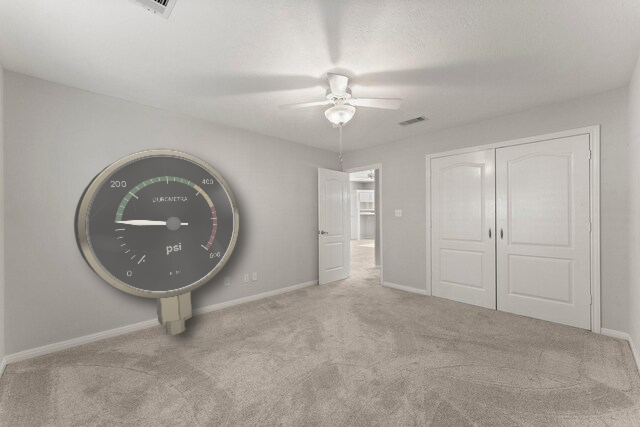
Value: 120,psi
